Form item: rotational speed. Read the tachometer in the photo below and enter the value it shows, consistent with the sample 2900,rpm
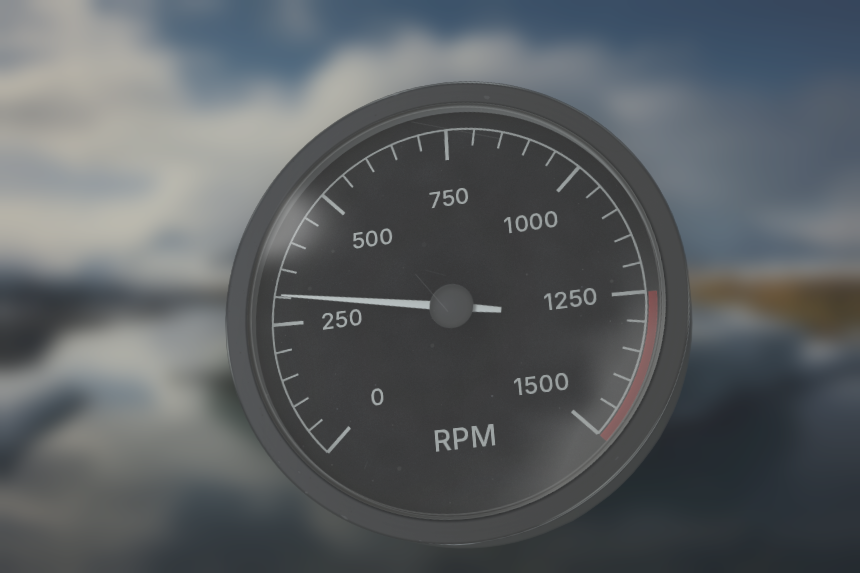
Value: 300,rpm
